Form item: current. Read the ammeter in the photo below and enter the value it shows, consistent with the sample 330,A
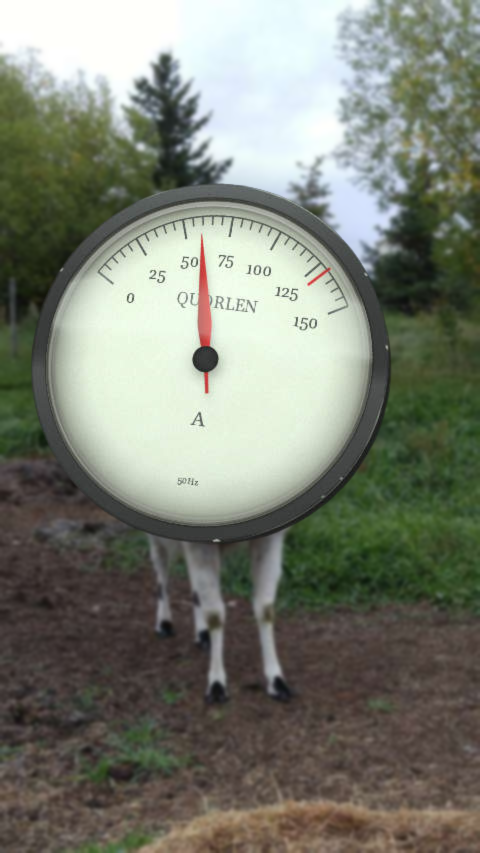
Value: 60,A
